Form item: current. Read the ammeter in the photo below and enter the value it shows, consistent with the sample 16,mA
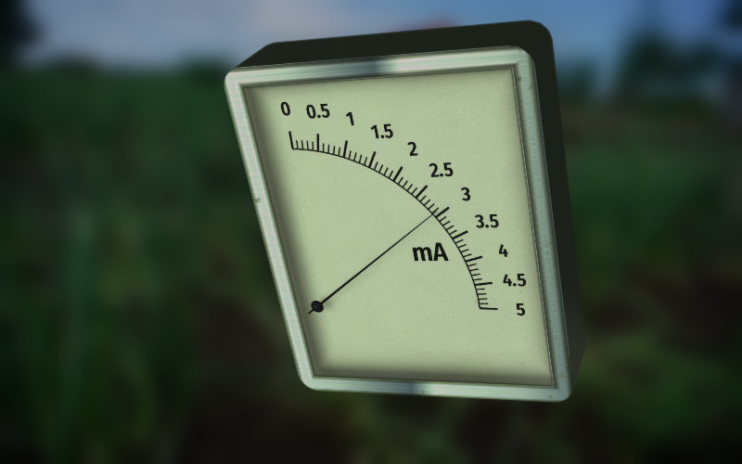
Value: 2.9,mA
